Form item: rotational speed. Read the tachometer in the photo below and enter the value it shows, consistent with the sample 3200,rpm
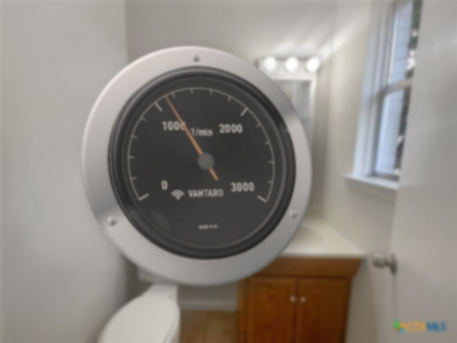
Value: 1100,rpm
